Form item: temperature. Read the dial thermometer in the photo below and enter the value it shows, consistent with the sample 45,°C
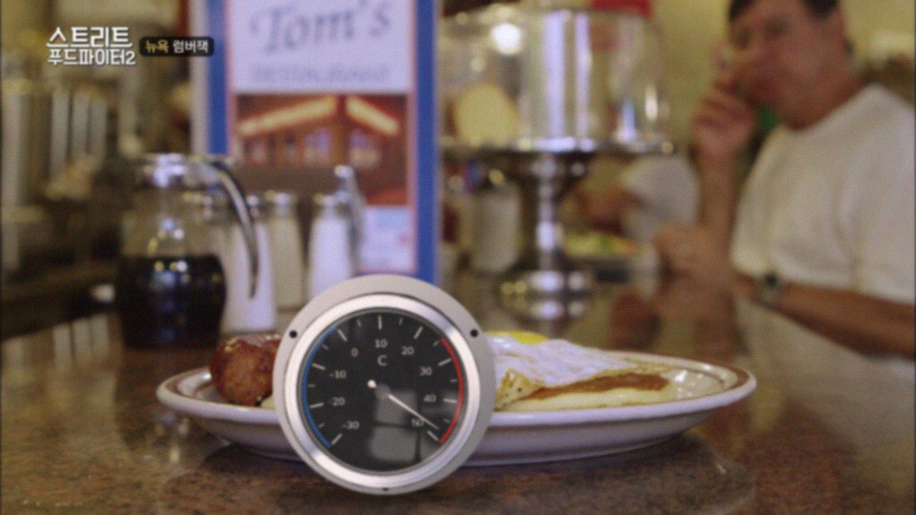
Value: 47.5,°C
